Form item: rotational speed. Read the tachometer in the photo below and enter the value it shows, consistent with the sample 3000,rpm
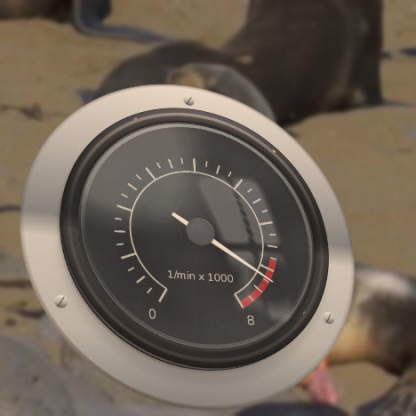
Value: 7250,rpm
